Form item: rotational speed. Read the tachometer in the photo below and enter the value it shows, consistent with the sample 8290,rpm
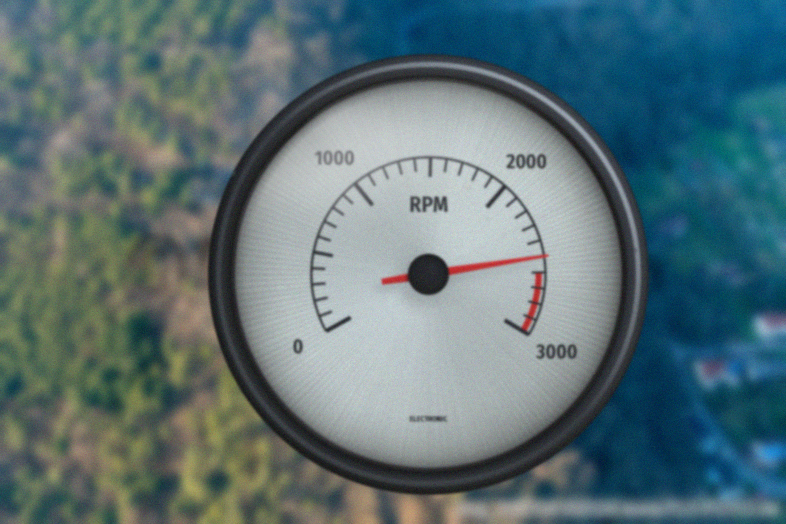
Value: 2500,rpm
